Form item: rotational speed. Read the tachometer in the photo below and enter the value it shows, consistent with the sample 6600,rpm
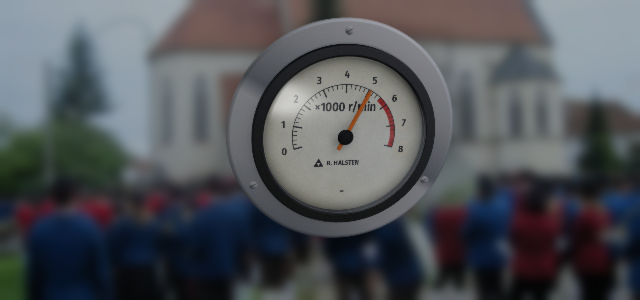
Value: 5000,rpm
